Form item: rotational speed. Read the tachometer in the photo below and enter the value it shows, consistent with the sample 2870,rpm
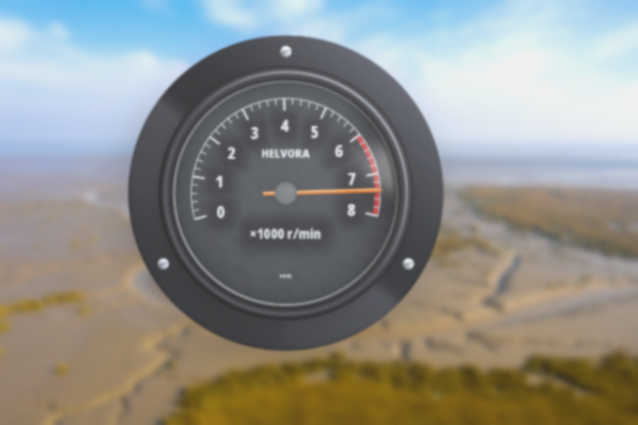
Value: 7400,rpm
